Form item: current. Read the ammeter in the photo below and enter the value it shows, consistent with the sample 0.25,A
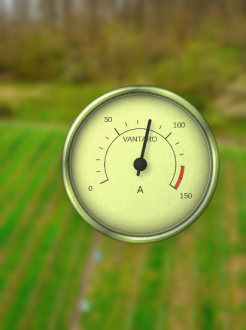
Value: 80,A
